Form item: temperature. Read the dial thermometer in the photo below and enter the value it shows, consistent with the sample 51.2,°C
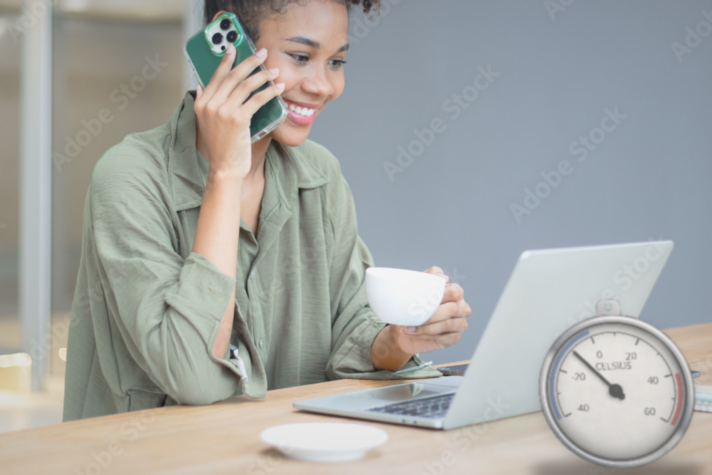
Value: -10,°C
